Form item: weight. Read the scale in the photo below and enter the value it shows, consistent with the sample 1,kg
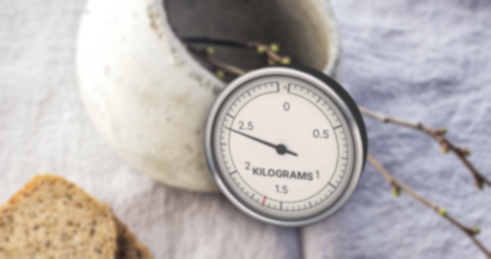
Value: 2.4,kg
